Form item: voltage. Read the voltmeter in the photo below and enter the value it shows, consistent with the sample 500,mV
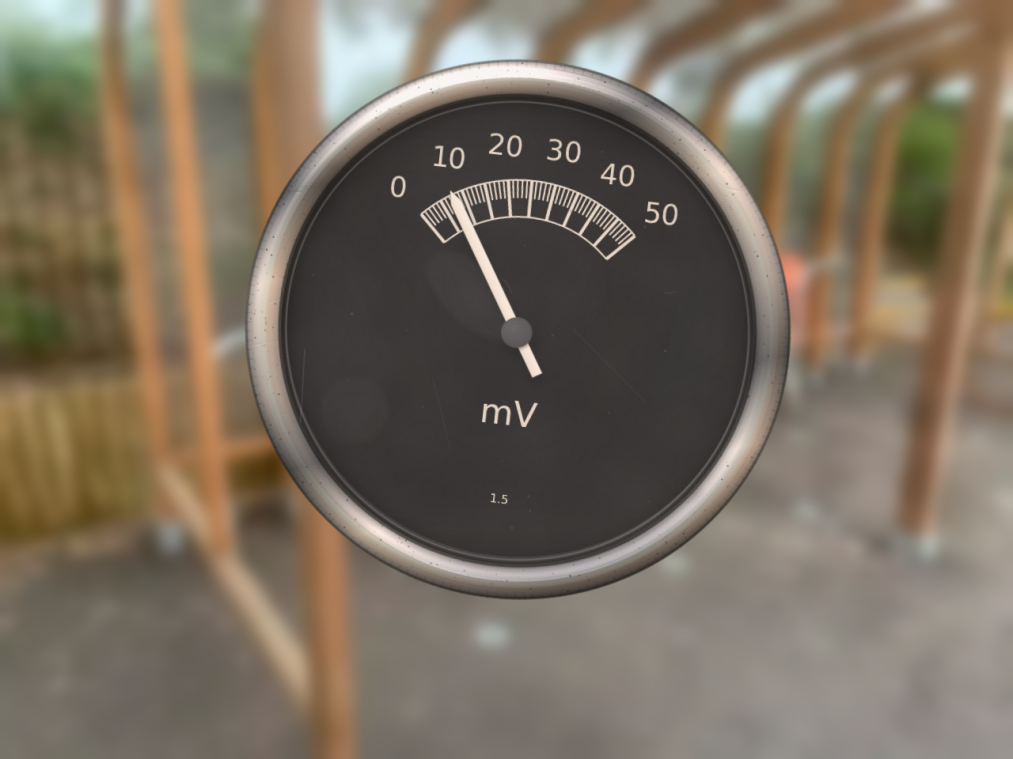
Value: 8,mV
